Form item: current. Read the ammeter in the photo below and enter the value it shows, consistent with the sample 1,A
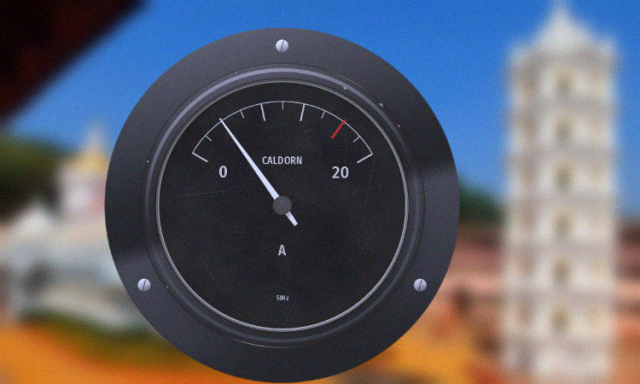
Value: 4,A
